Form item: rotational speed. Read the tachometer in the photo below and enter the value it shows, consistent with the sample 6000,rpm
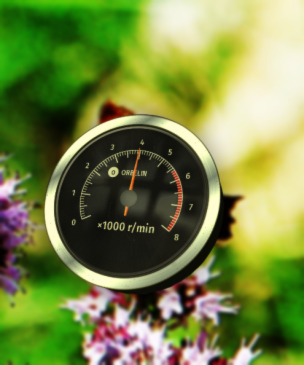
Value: 4000,rpm
